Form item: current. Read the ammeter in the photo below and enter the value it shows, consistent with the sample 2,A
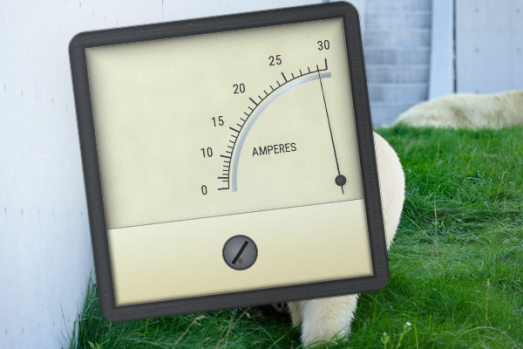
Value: 29,A
